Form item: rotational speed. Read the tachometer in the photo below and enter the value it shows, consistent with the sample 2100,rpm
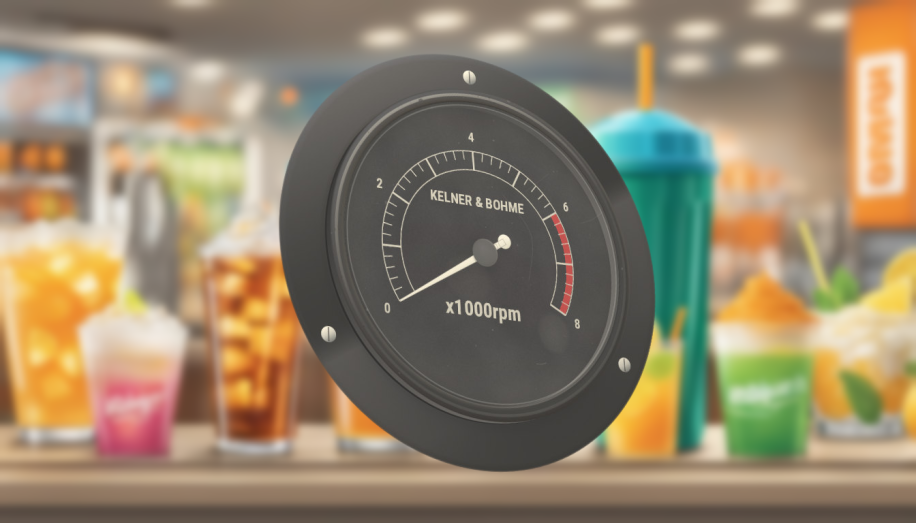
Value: 0,rpm
